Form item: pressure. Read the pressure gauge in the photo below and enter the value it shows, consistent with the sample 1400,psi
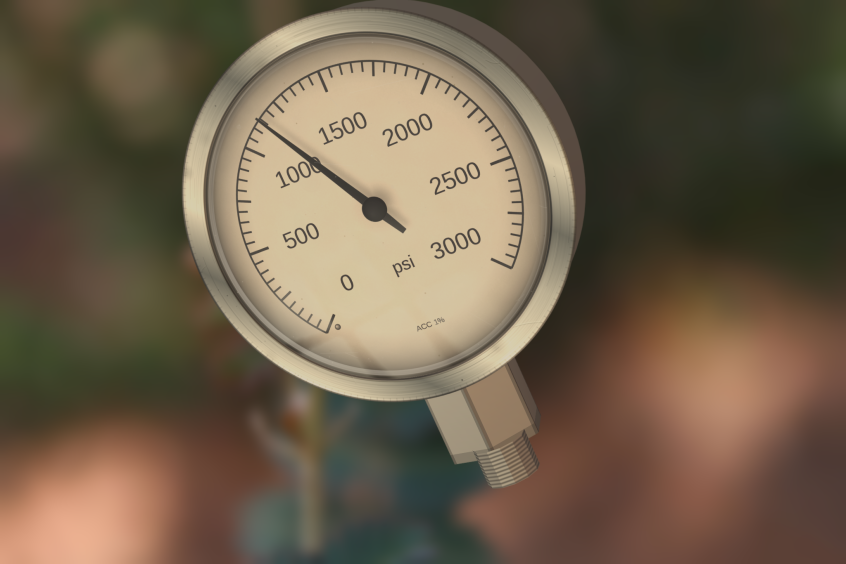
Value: 1150,psi
